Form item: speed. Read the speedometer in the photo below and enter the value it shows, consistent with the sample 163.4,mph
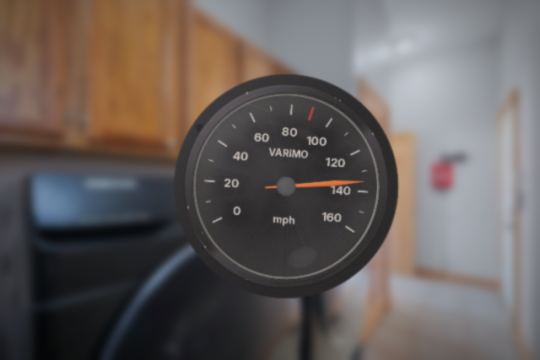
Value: 135,mph
